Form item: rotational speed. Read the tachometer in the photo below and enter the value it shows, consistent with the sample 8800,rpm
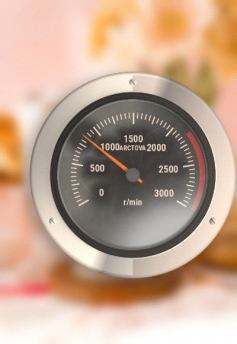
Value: 850,rpm
